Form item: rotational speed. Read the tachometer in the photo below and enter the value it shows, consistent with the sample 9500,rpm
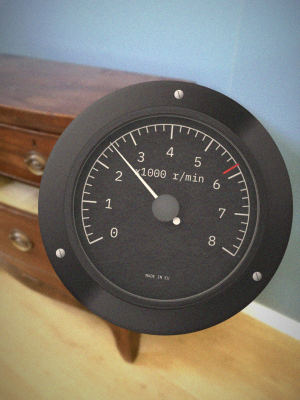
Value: 2500,rpm
